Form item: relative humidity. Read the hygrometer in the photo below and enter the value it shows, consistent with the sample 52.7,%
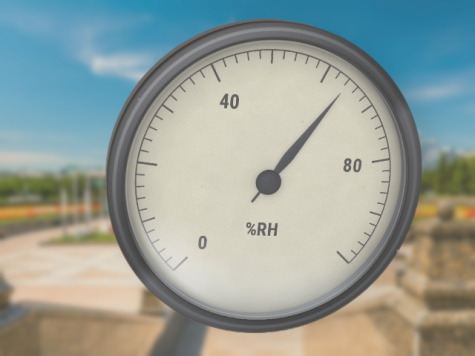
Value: 64,%
